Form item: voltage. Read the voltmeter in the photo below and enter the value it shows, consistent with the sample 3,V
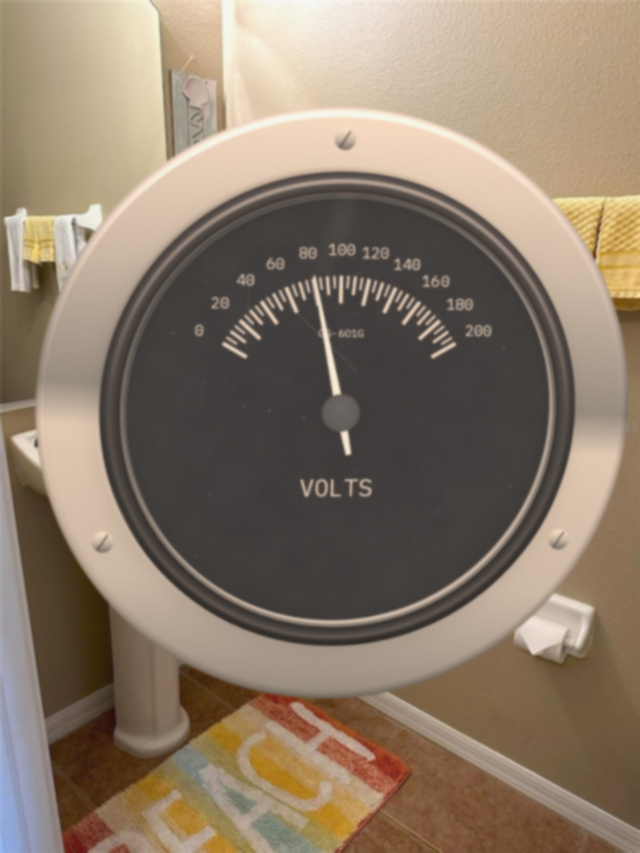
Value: 80,V
